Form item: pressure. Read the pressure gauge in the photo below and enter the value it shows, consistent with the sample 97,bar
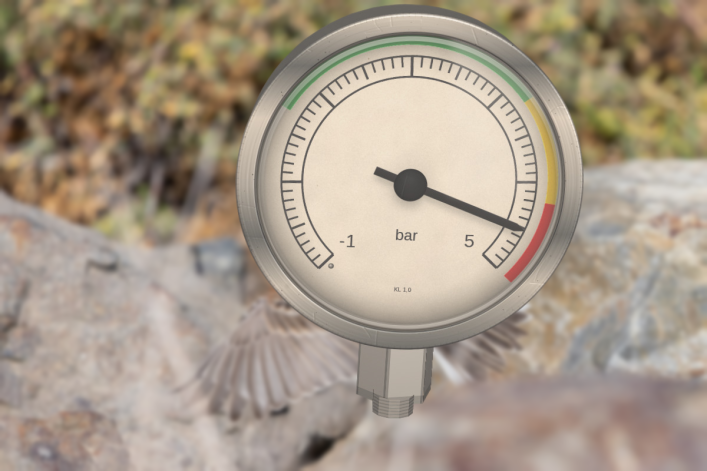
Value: 4.5,bar
